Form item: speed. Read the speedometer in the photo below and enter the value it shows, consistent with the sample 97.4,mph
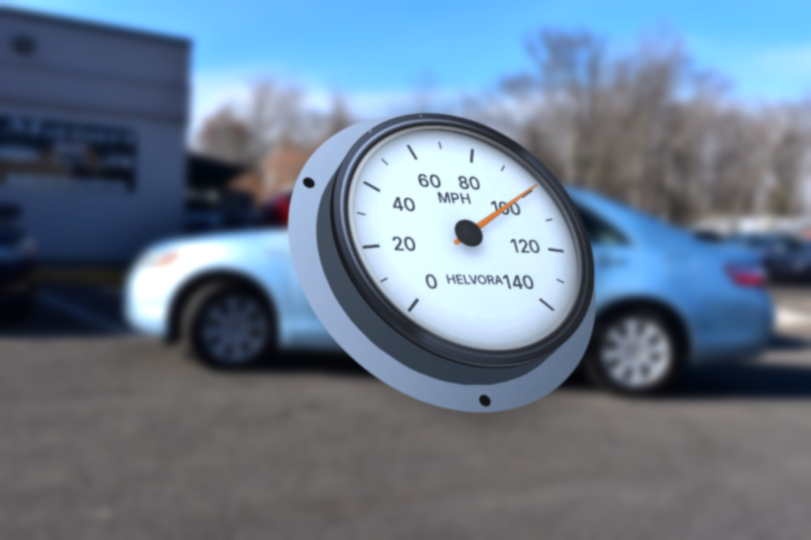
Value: 100,mph
